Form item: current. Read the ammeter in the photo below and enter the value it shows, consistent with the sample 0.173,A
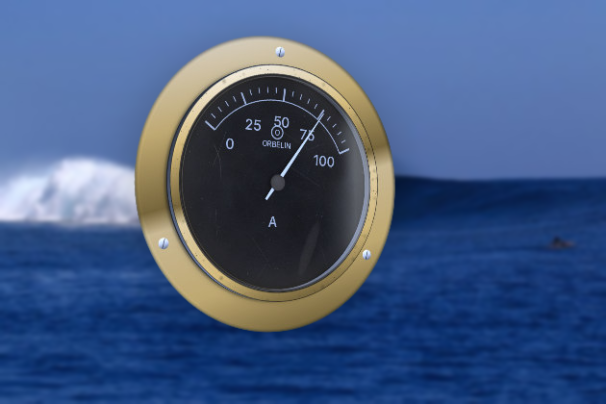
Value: 75,A
